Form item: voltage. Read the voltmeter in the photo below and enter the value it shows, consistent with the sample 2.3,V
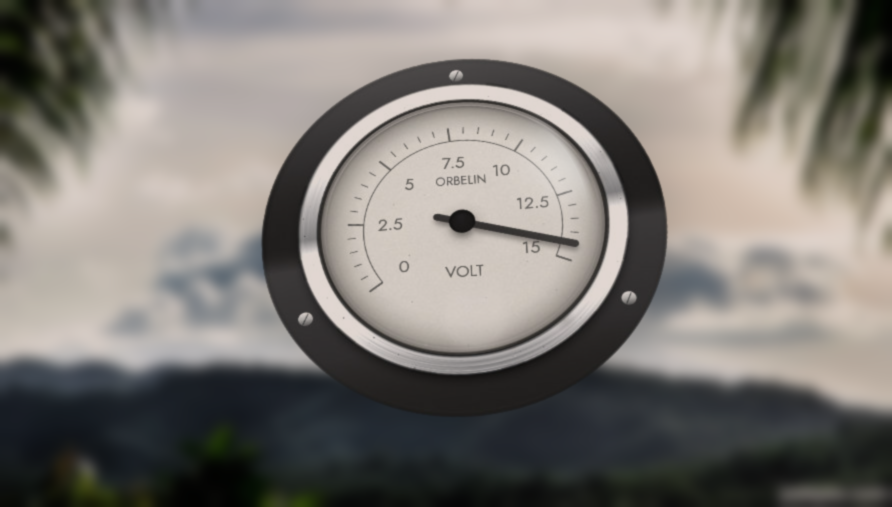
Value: 14.5,V
